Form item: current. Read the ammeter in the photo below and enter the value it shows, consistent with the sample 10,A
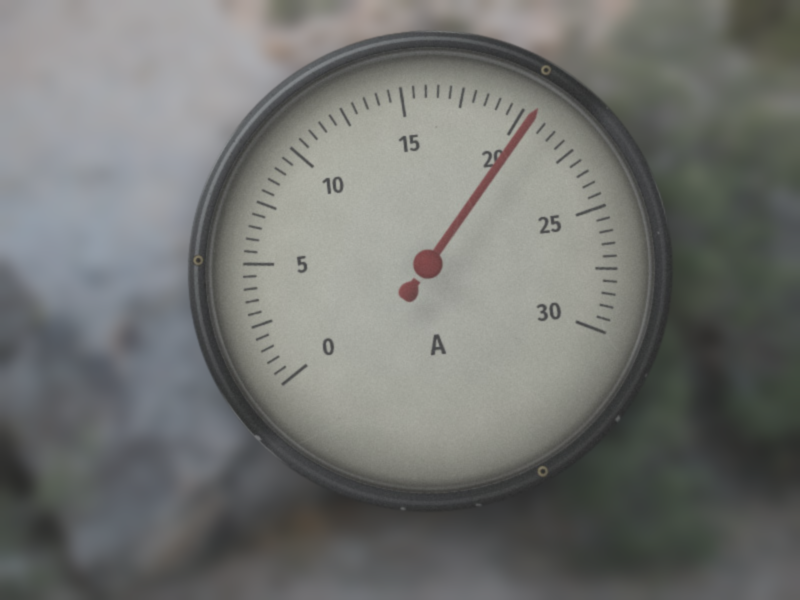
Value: 20.5,A
